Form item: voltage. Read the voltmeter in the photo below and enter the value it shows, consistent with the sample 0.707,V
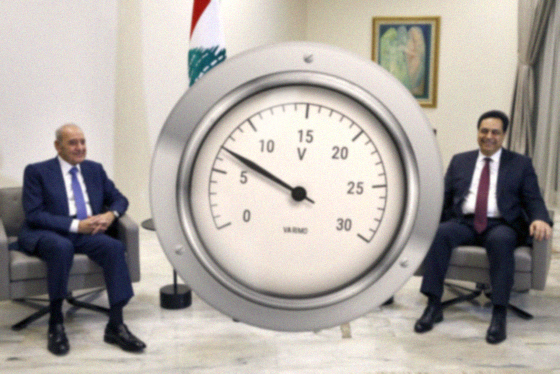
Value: 7,V
